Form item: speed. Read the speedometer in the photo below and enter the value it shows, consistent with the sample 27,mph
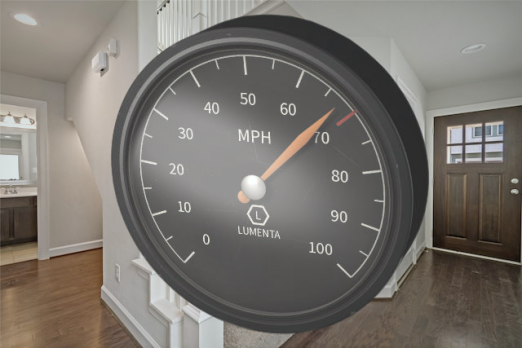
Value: 67.5,mph
